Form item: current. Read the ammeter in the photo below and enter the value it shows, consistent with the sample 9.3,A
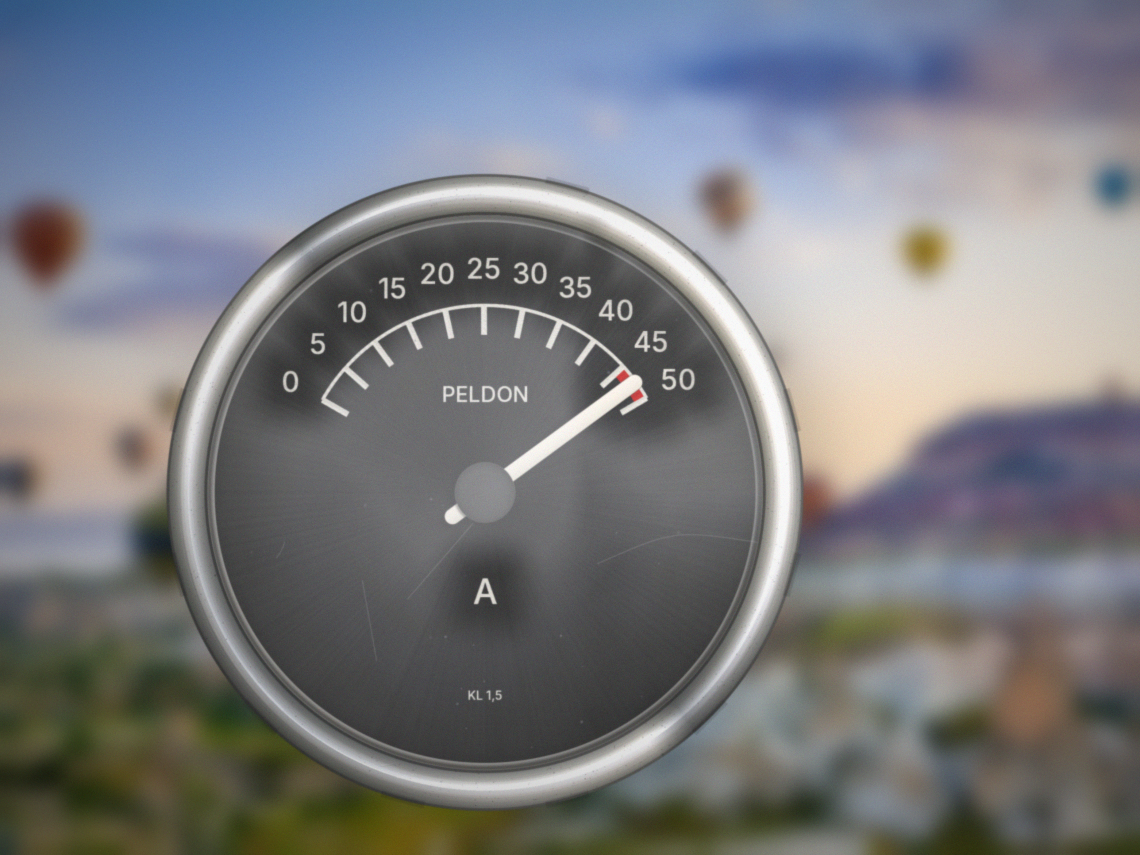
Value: 47.5,A
